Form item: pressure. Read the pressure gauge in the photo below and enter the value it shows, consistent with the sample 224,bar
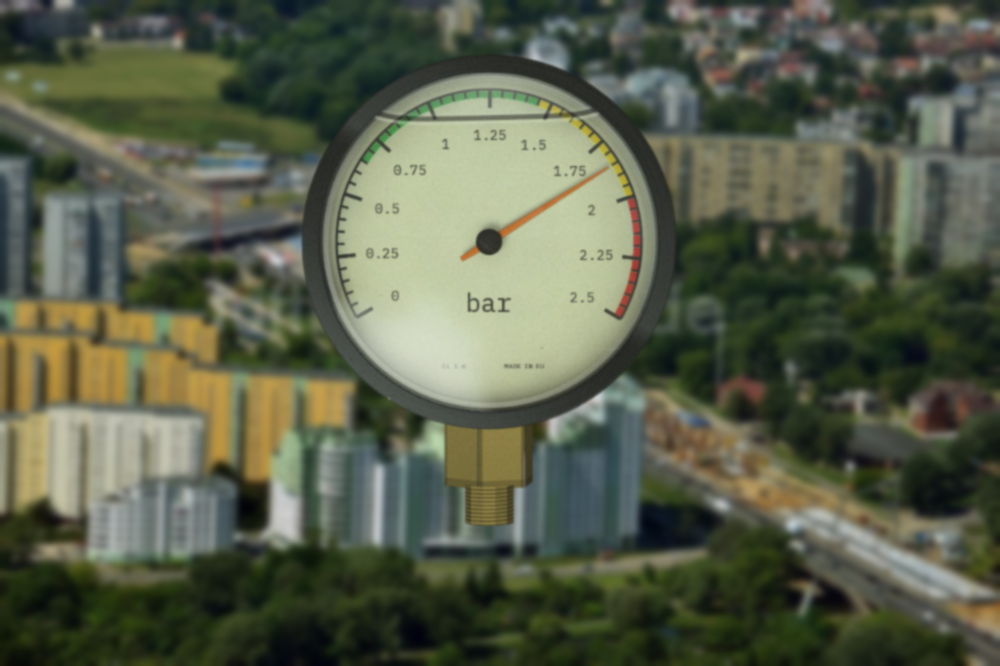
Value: 1.85,bar
